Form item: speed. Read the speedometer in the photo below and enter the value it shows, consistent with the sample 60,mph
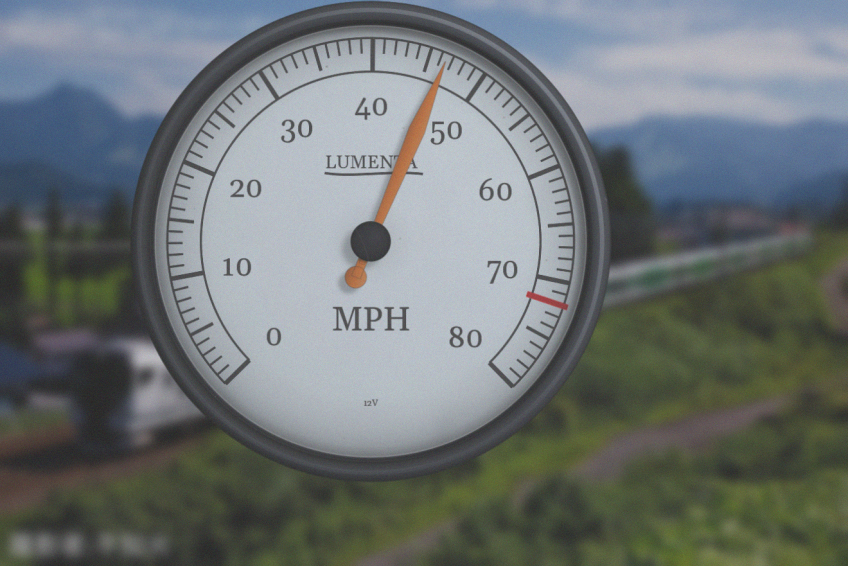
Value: 46.5,mph
